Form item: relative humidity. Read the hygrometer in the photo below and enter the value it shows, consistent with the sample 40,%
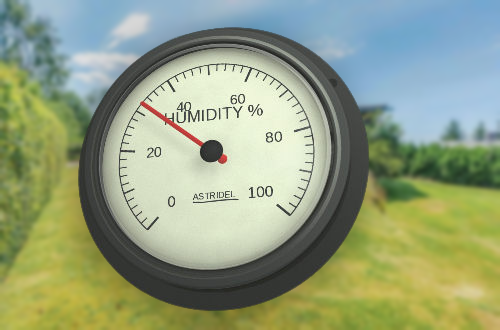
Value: 32,%
